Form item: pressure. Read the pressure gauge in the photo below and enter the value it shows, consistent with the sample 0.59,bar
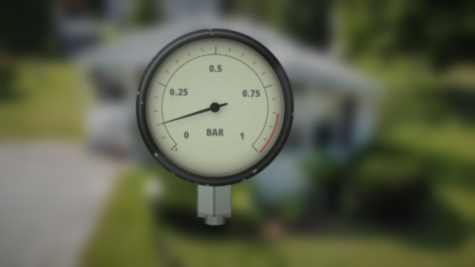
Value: 0.1,bar
